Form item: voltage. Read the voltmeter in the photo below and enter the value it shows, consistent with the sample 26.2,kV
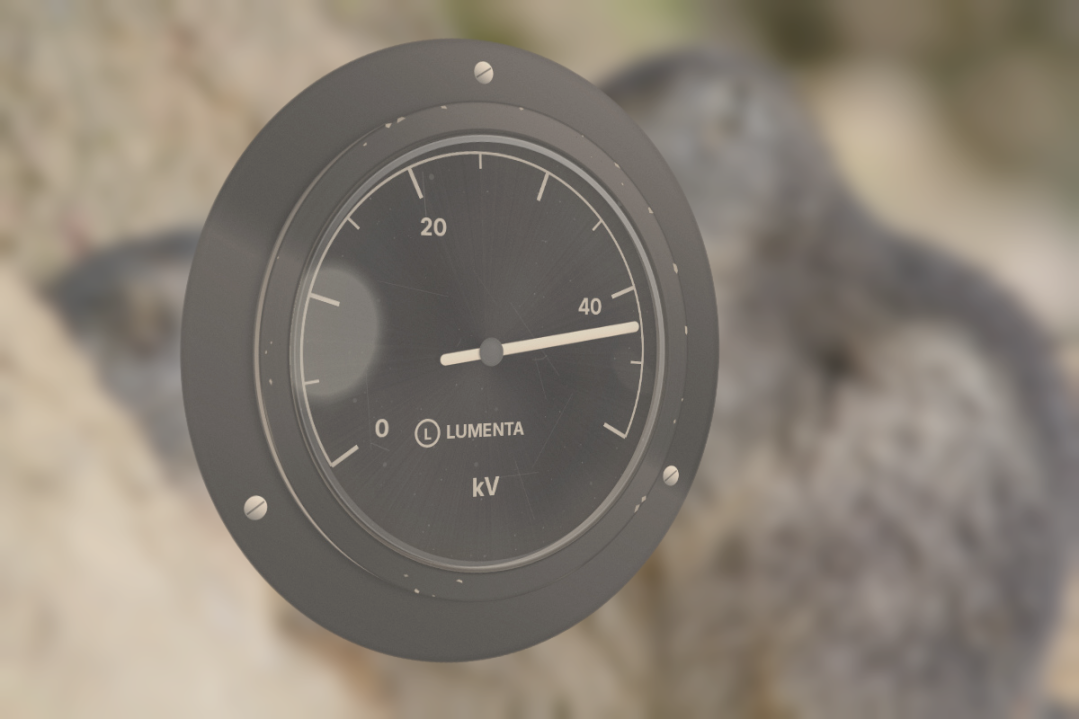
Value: 42.5,kV
